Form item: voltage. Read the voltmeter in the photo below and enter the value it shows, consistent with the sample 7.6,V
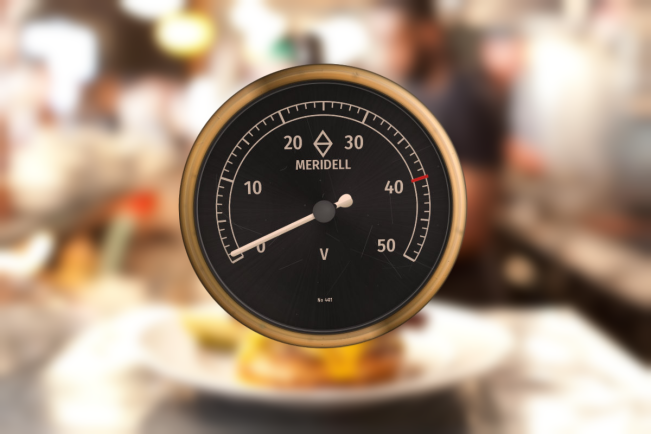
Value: 1,V
